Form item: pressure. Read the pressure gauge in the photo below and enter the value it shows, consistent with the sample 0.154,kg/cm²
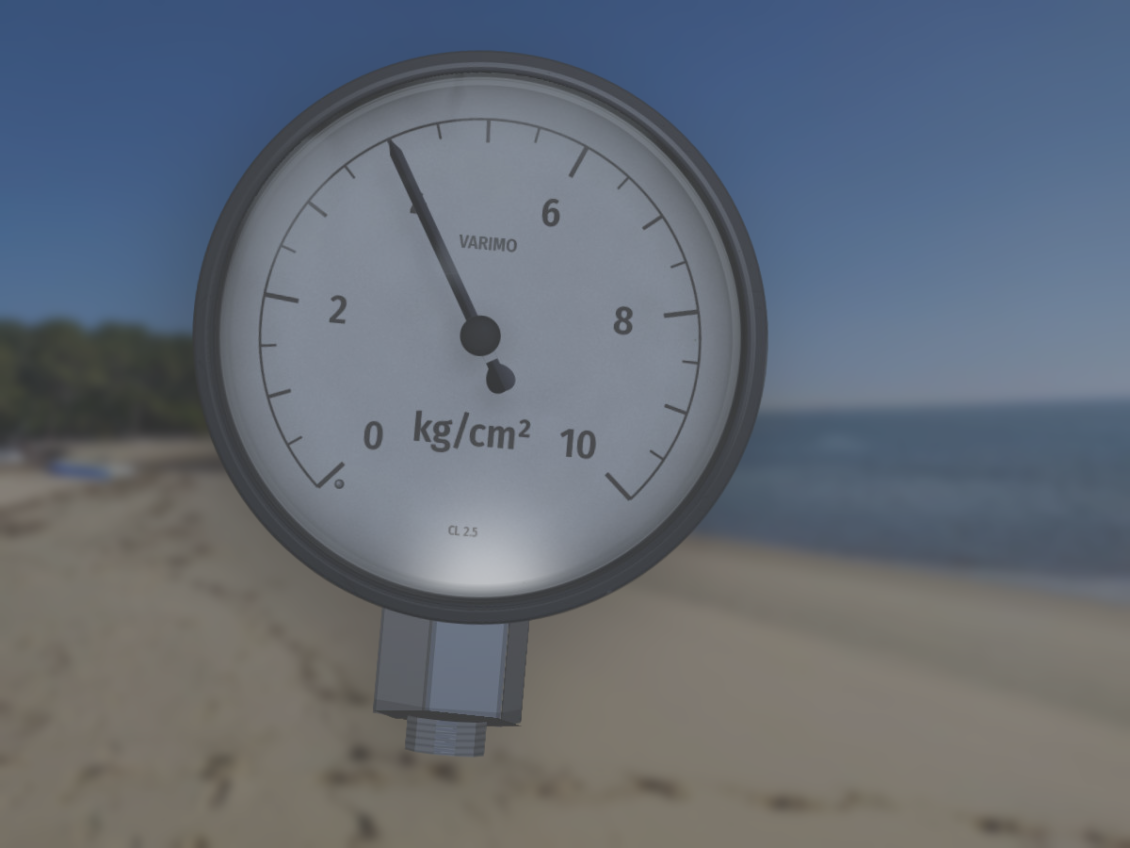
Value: 4,kg/cm²
